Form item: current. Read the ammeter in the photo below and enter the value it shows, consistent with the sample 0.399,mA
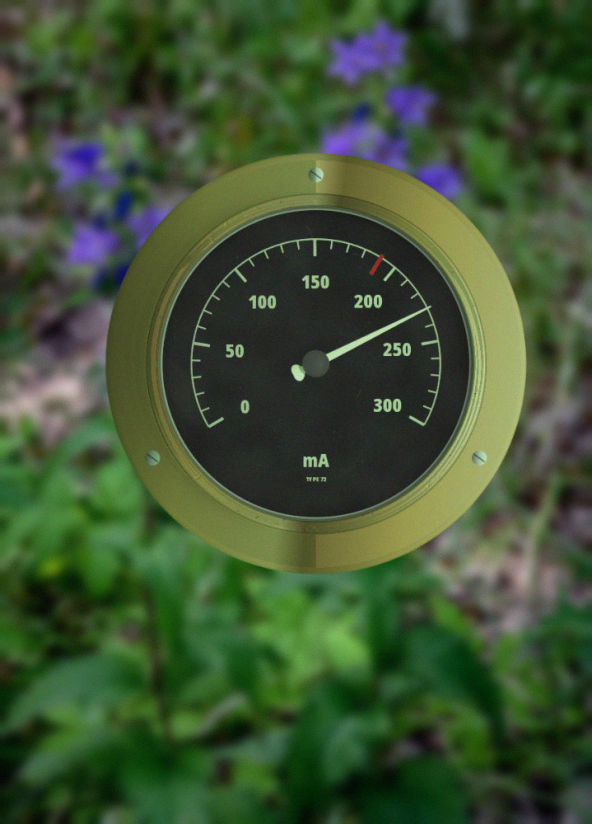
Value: 230,mA
